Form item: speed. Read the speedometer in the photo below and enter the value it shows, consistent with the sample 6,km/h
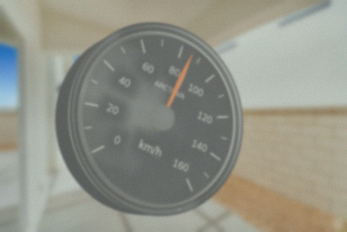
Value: 85,km/h
